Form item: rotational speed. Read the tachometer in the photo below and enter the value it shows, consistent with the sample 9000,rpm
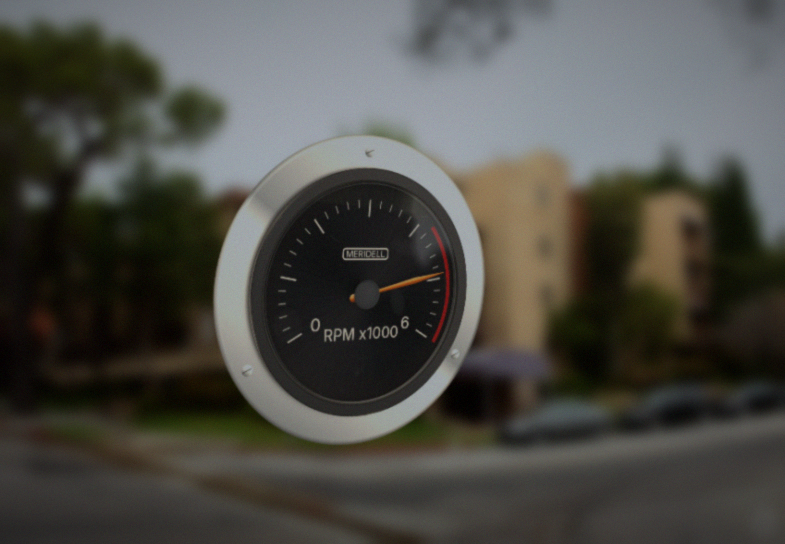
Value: 4900,rpm
